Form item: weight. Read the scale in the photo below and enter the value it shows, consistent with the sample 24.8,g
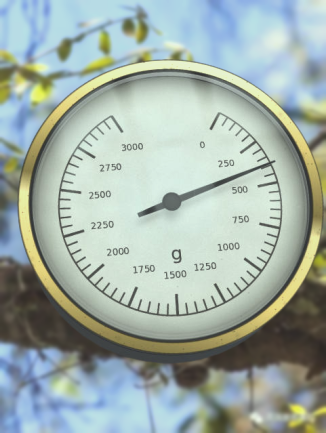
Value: 400,g
